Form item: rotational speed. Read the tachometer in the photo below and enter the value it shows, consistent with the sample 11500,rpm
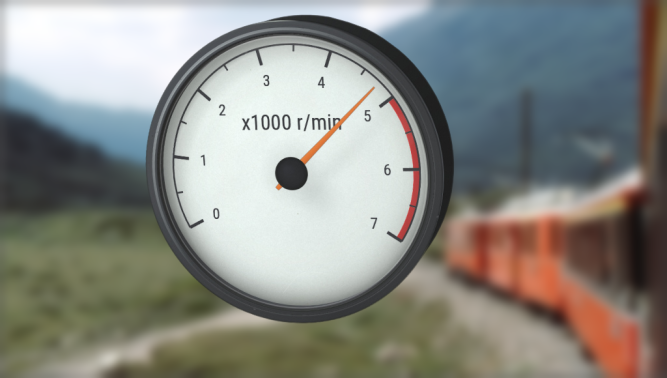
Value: 4750,rpm
